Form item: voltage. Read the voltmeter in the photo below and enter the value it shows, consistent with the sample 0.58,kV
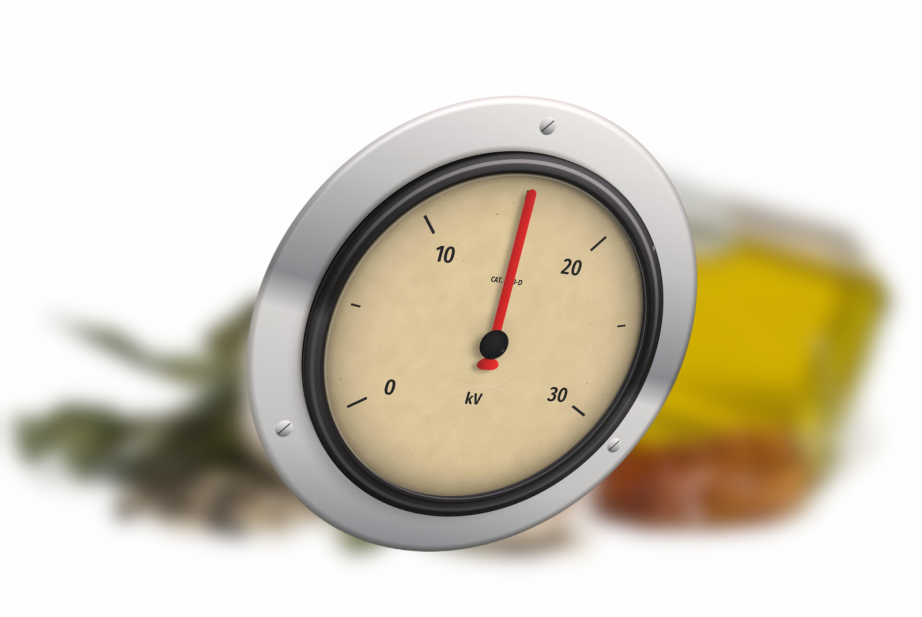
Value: 15,kV
